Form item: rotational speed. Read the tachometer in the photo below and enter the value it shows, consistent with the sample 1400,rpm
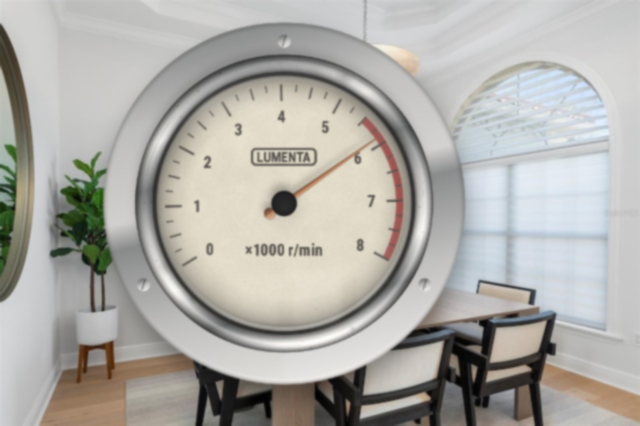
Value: 5875,rpm
